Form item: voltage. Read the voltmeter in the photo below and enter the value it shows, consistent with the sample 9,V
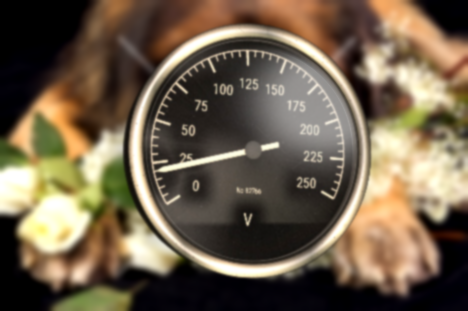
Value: 20,V
